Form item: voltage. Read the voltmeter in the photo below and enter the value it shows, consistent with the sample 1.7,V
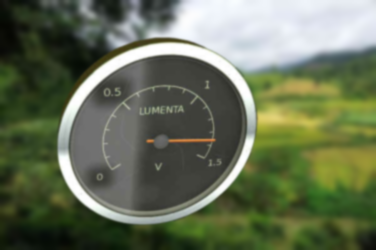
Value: 1.35,V
